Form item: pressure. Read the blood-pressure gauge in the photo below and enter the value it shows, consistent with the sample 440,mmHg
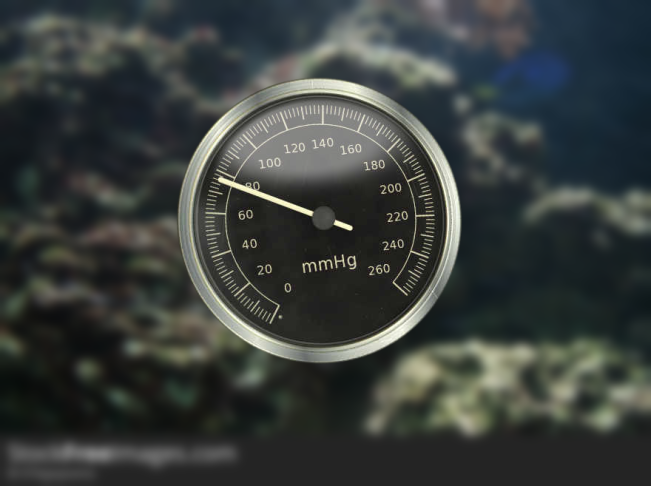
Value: 76,mmHg
